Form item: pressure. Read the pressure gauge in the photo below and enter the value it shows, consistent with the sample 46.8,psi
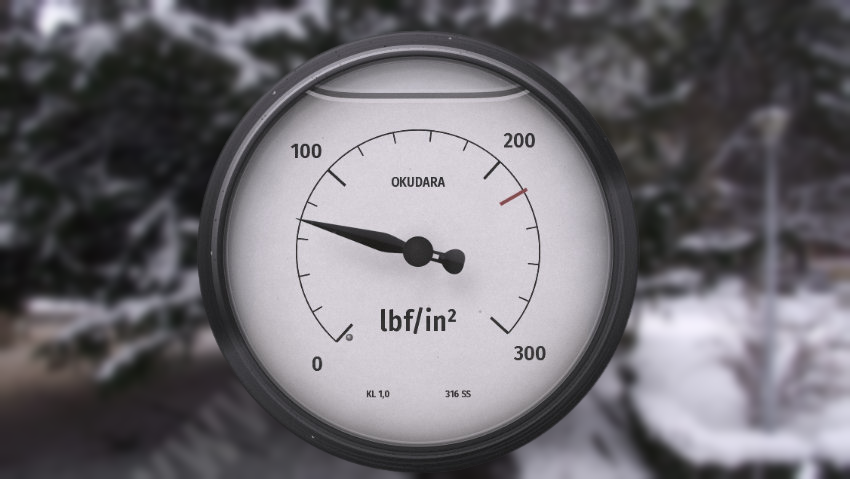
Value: 70,psi
